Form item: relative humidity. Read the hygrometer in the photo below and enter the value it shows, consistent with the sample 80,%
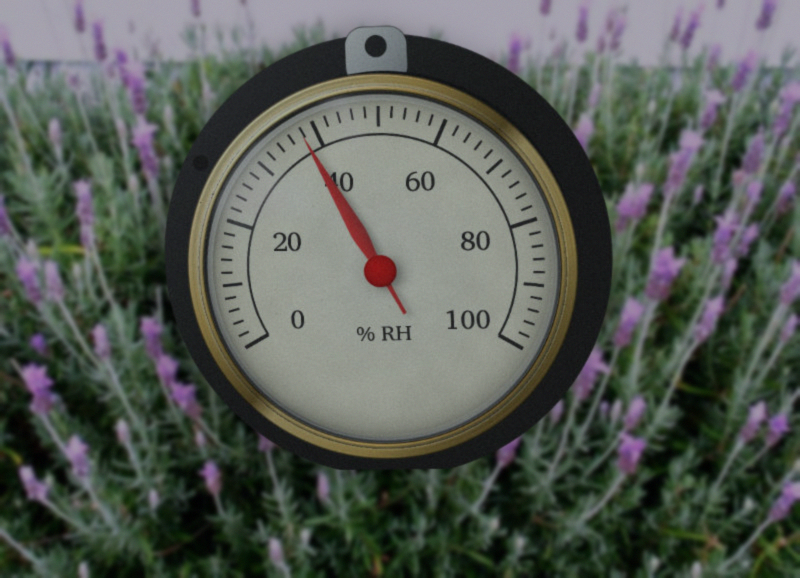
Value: 38,%
